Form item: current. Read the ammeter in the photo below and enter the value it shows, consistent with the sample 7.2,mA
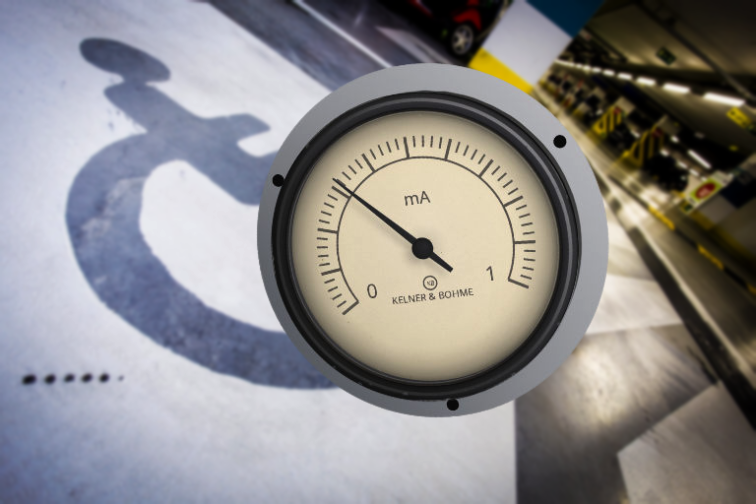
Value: 0.32,mA
